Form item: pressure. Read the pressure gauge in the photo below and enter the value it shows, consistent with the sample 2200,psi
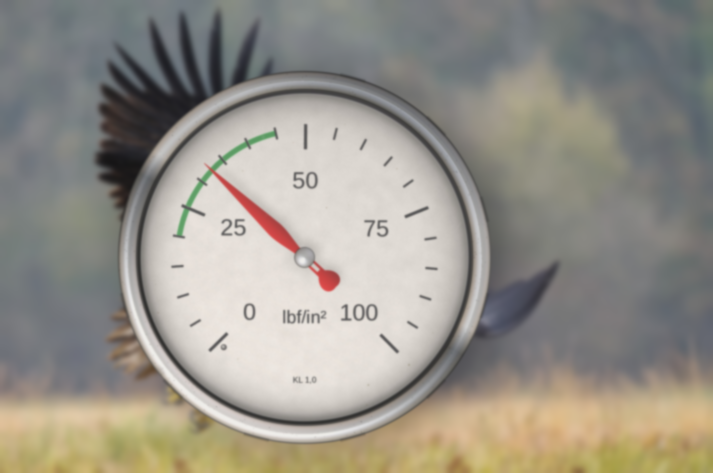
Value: 32.5,psi
